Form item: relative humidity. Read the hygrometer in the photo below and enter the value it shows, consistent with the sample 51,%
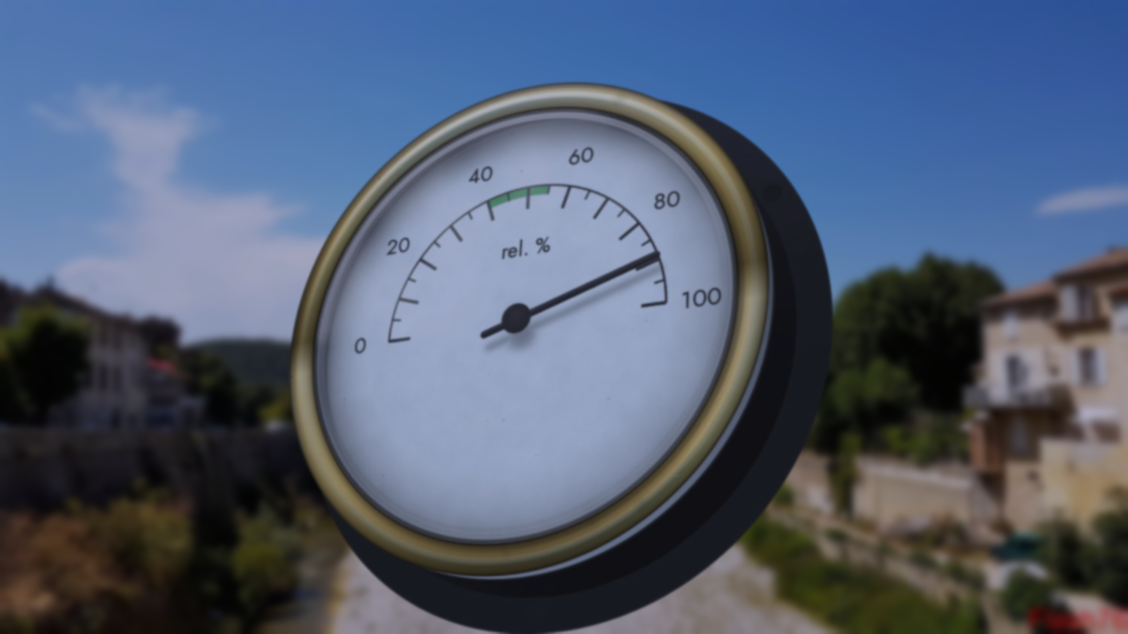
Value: 90,%
